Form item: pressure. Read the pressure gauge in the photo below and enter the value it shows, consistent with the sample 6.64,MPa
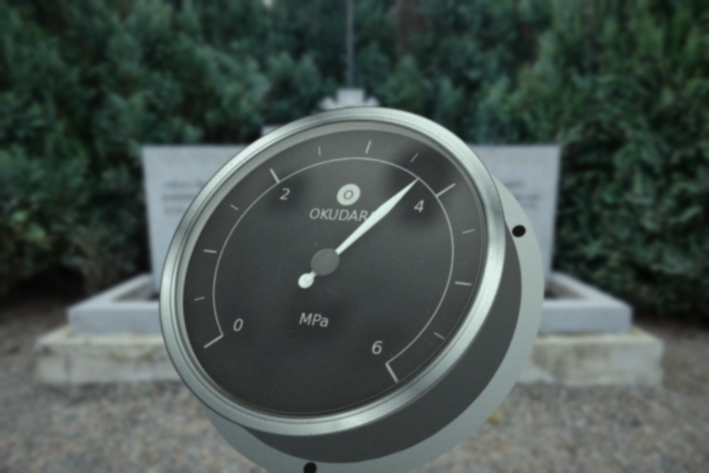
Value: 3.75,MPa
